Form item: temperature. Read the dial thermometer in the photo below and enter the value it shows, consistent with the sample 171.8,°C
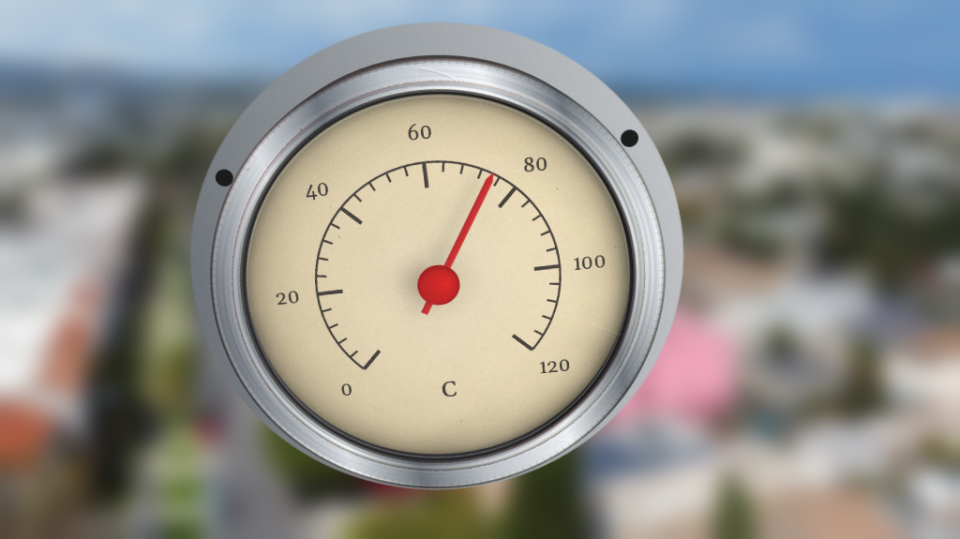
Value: 74,°C
